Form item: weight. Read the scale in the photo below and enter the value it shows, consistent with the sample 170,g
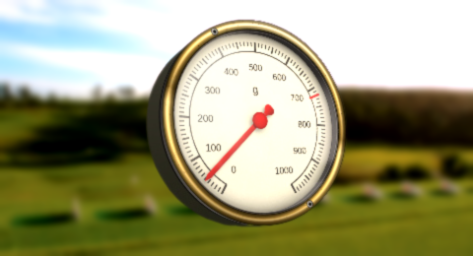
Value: 50,g
